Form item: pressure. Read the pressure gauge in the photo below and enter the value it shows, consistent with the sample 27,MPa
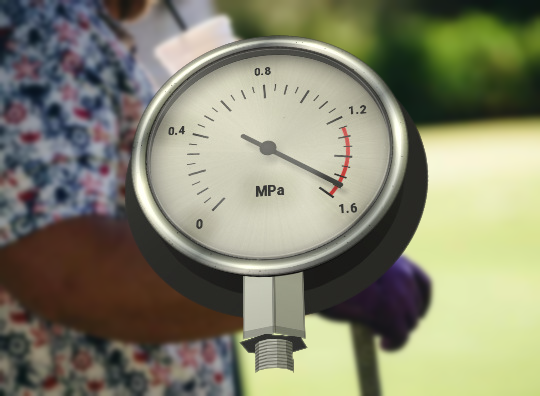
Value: 1.55,MPa
